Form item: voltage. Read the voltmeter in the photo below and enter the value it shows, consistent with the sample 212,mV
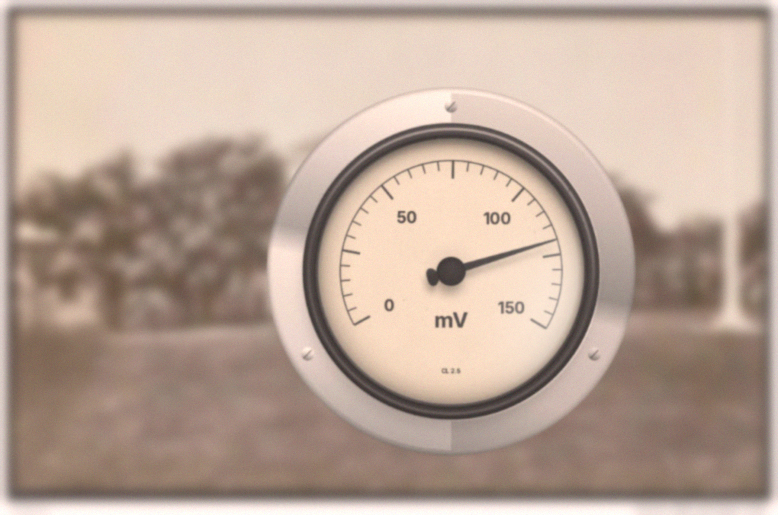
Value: 120,mV
